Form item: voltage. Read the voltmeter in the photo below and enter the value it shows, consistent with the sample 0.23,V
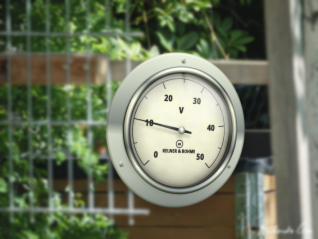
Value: 10,V
